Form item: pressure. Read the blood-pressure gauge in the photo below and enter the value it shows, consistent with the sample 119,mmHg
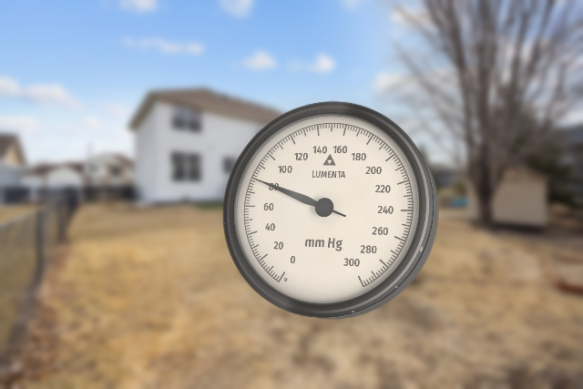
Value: 80,mmHg
